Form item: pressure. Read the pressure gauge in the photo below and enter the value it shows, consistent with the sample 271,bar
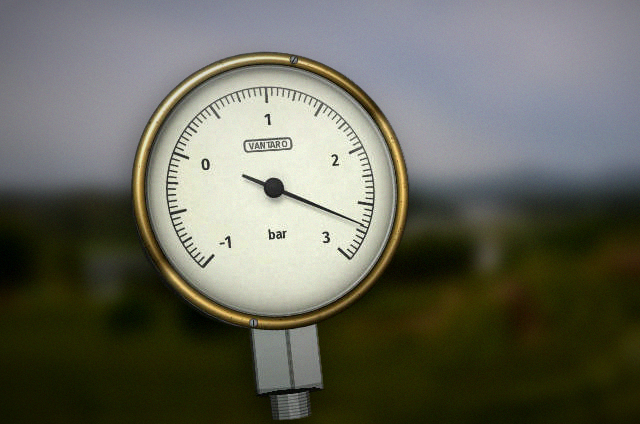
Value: 2.7,bar
